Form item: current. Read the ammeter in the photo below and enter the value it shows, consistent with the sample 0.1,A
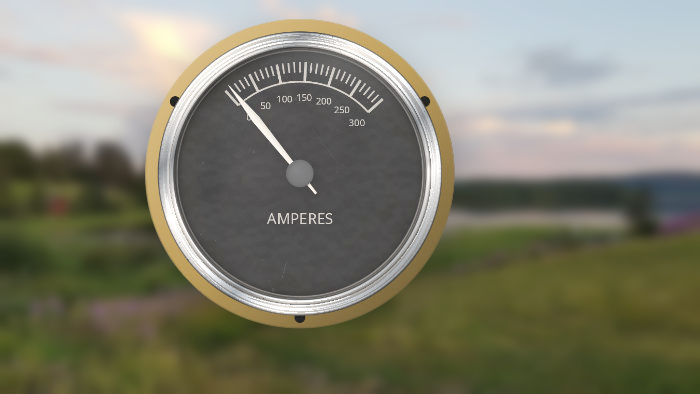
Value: 10,A
